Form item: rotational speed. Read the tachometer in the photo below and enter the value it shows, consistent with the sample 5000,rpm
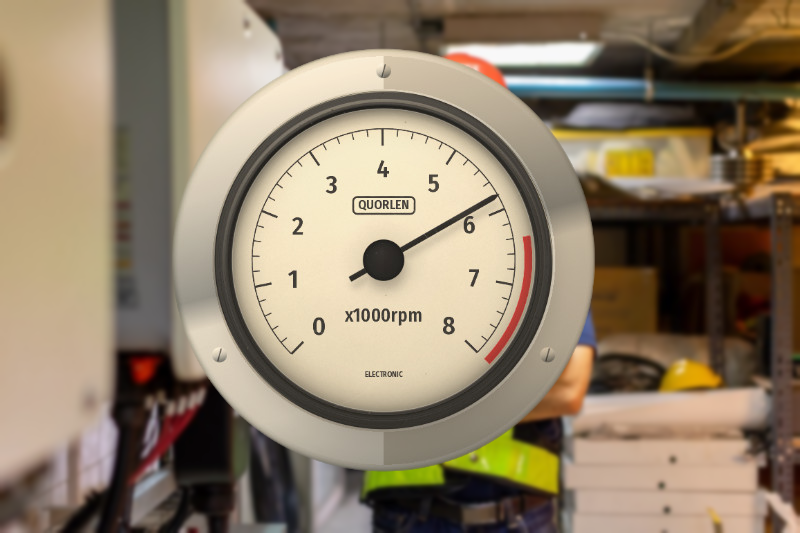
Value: 5800,rpm
